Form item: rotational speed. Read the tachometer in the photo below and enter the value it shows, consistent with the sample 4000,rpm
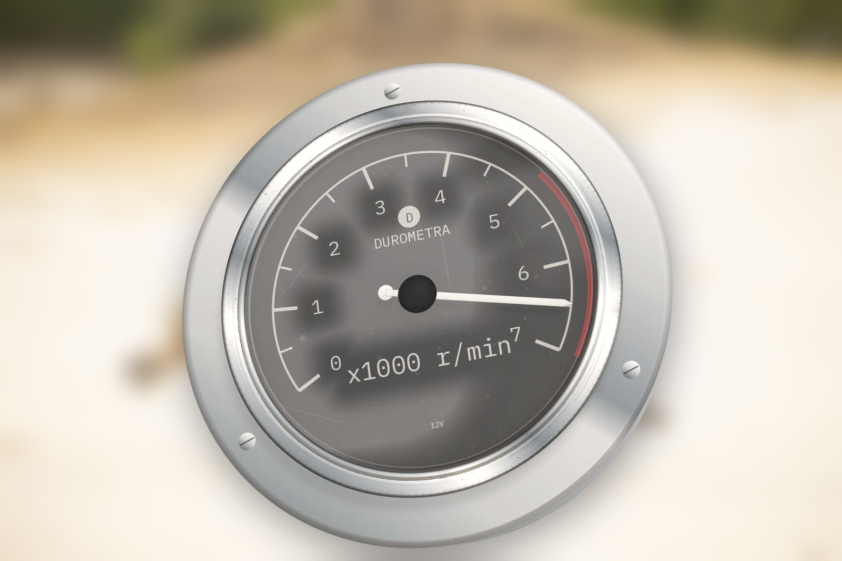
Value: 6500,rpm
